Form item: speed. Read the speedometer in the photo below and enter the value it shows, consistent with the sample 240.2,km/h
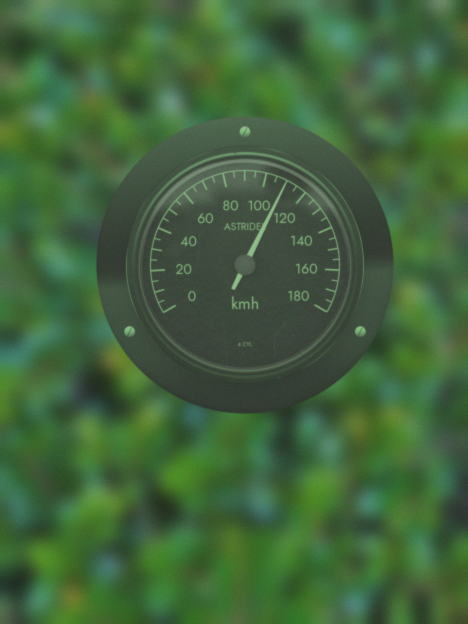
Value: 110,km/h
